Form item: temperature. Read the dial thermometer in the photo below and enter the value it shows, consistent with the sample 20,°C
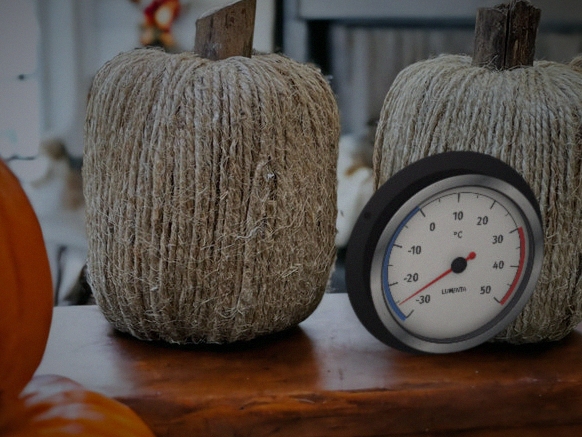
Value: -25,°C
